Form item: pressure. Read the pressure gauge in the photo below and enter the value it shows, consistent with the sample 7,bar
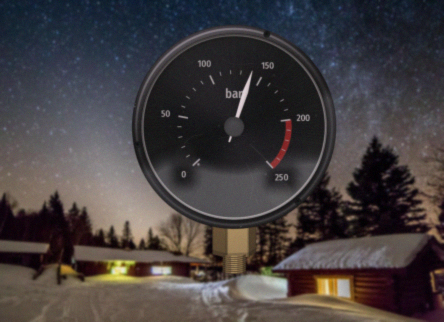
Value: 140,bar
